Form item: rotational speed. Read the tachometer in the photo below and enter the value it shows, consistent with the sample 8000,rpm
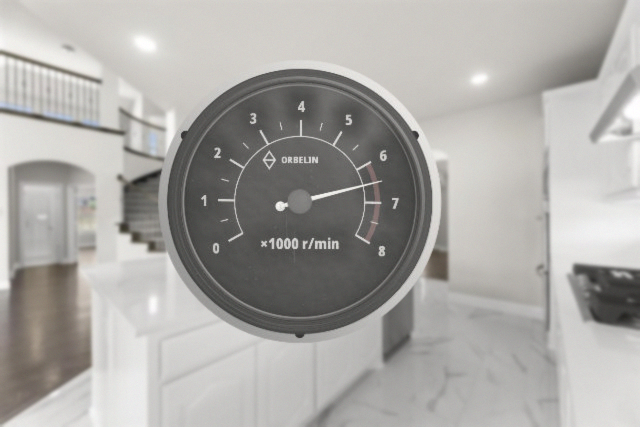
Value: 6500,rpm
